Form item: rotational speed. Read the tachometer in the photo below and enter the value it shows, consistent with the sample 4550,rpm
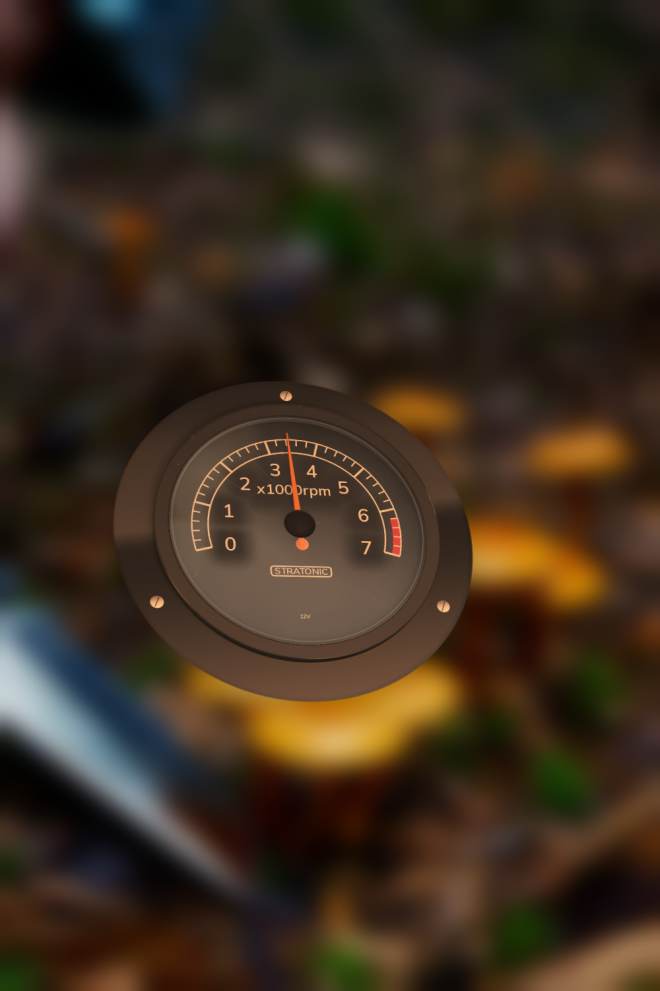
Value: 3400,rpm
